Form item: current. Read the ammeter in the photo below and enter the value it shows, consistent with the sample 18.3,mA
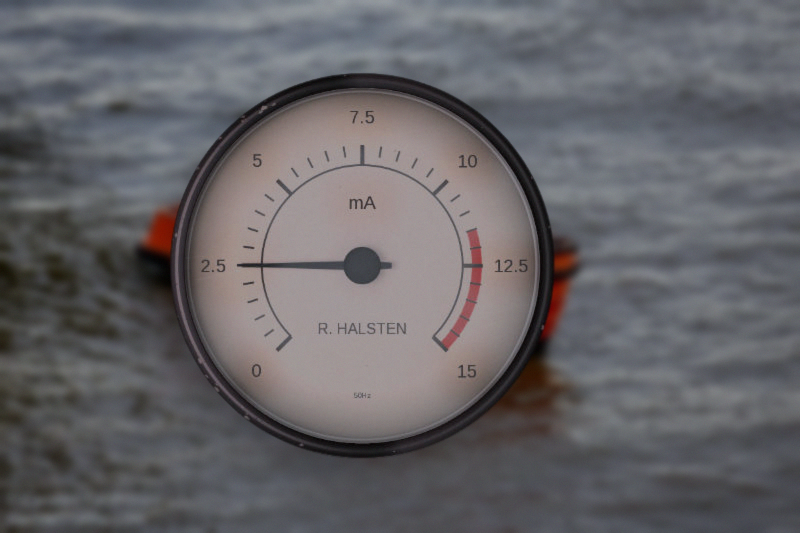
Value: 2.5,mA
